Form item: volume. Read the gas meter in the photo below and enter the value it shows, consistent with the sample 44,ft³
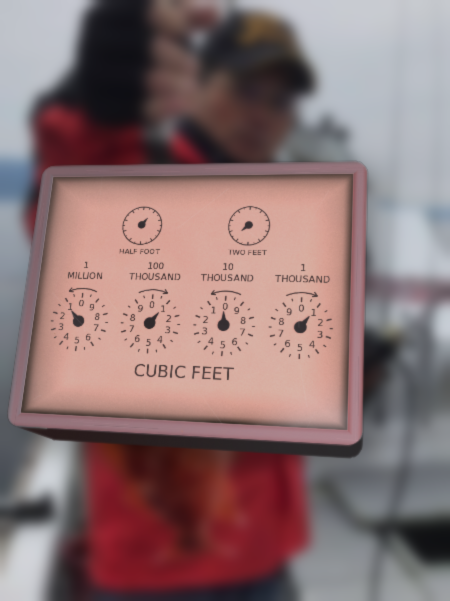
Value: 110100,ft³
